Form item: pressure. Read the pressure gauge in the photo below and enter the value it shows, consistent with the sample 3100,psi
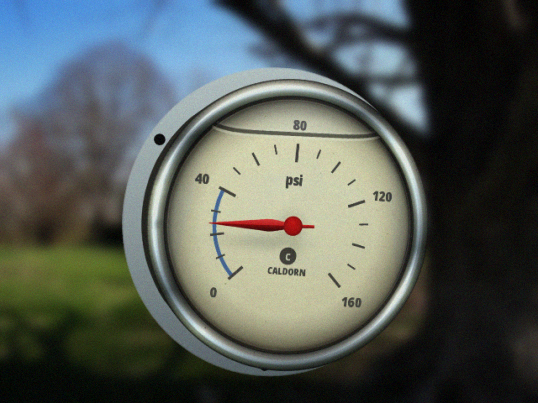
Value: 25,psi
